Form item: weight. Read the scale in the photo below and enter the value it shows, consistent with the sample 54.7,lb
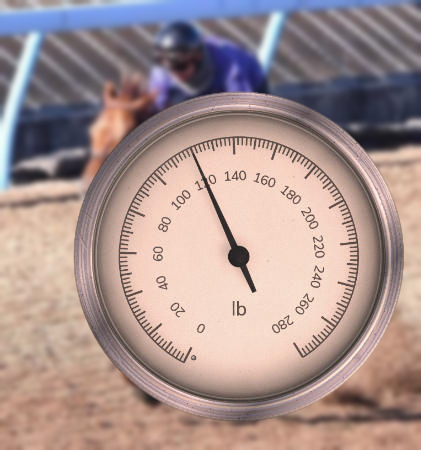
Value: 120,lb
